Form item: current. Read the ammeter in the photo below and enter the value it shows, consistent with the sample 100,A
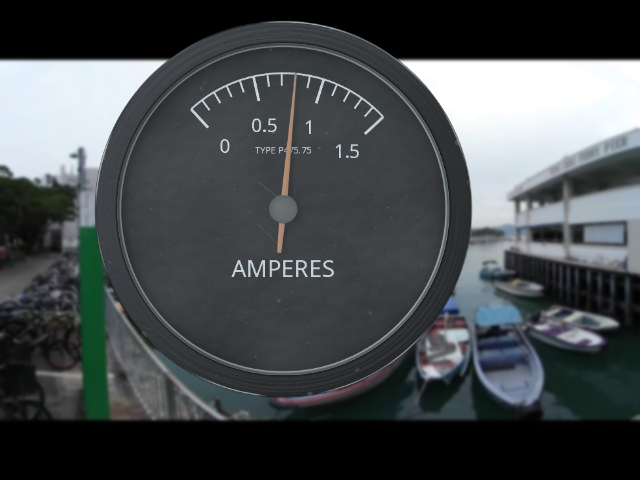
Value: 0.8,A
